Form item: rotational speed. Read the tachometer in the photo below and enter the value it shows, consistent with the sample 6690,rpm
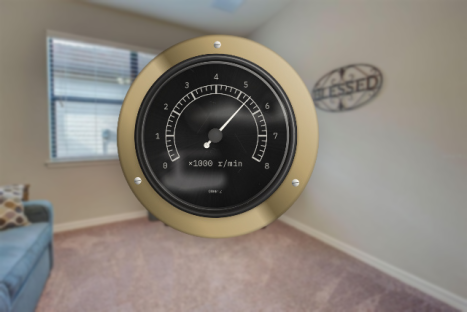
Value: 5400,rpm
